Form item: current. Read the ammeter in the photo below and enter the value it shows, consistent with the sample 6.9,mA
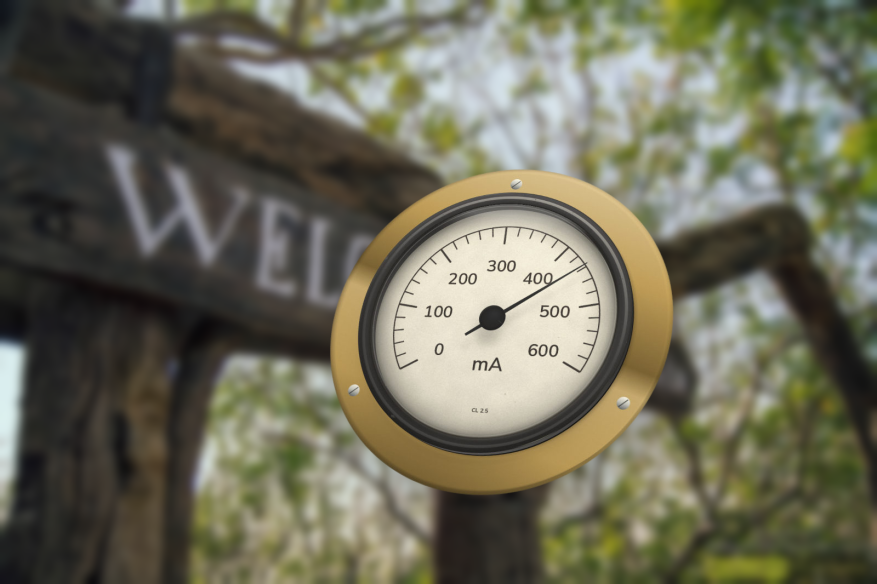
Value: 440,mA
